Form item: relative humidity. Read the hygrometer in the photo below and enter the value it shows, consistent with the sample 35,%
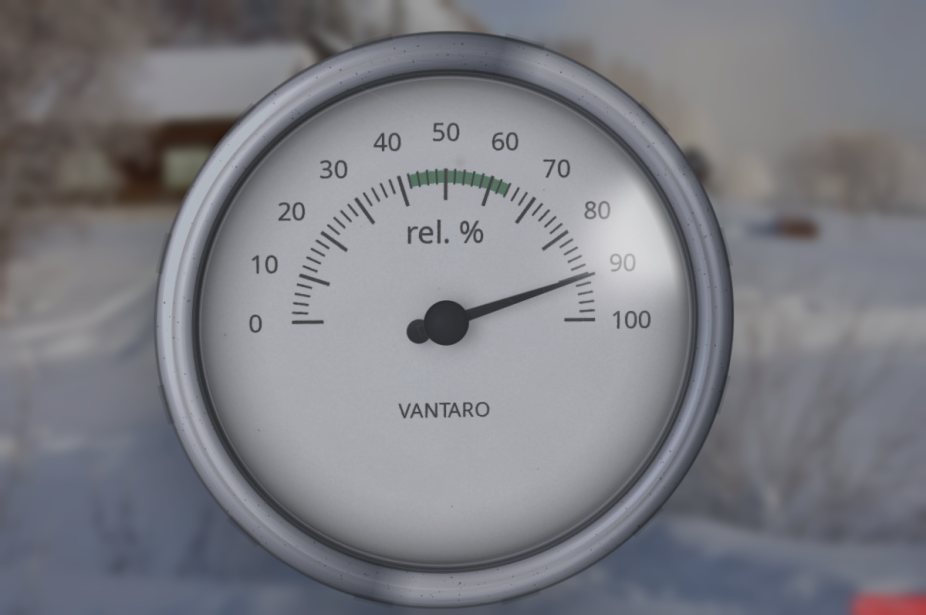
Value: 90,%
